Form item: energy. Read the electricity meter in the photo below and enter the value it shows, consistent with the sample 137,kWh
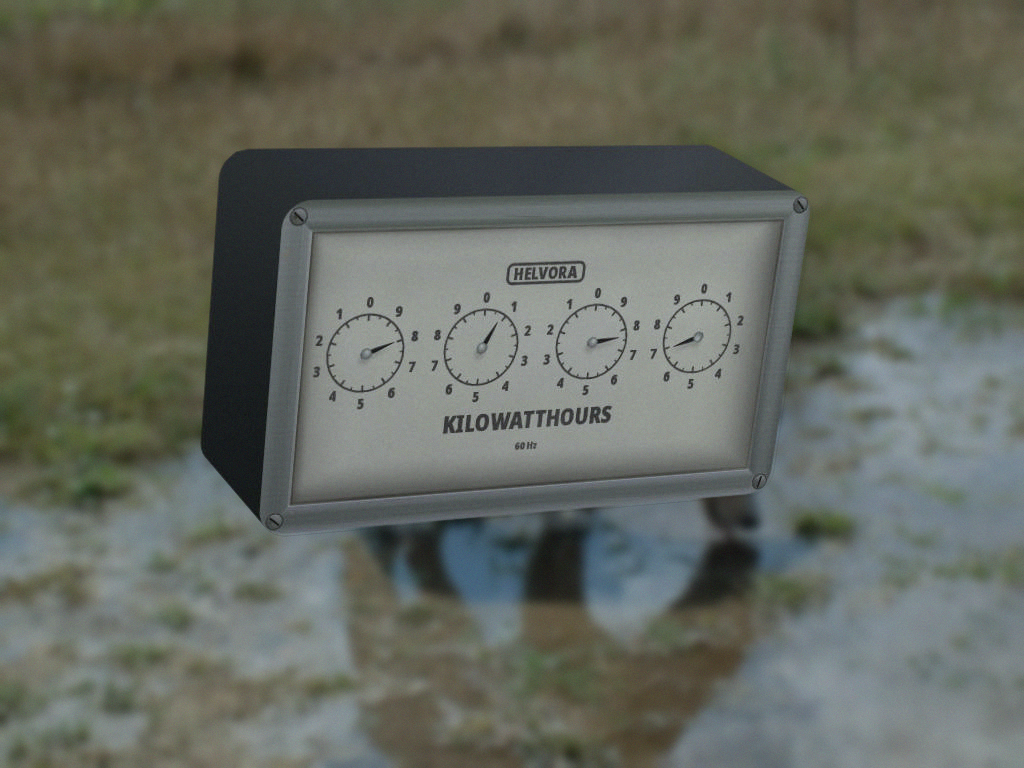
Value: 8077,kWh
